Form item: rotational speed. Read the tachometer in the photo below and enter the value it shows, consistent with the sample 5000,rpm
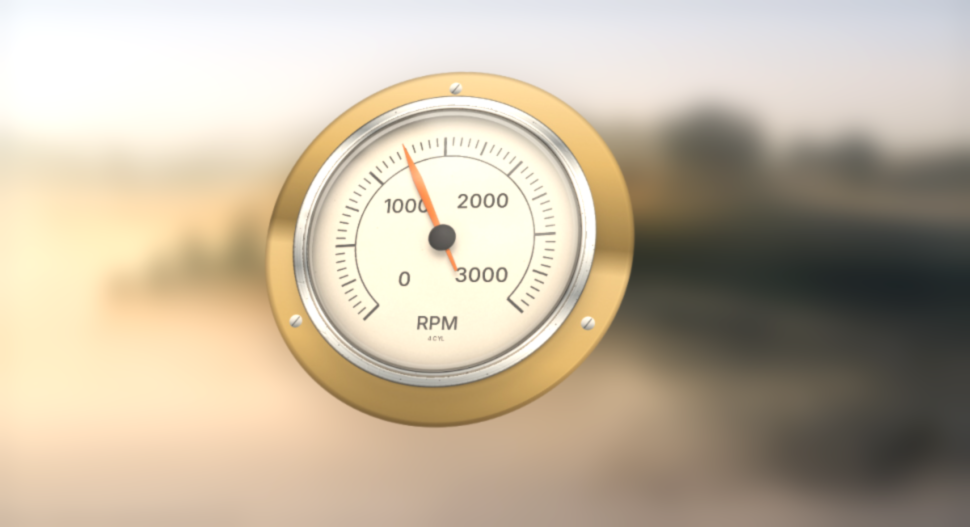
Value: 1250,rpm
